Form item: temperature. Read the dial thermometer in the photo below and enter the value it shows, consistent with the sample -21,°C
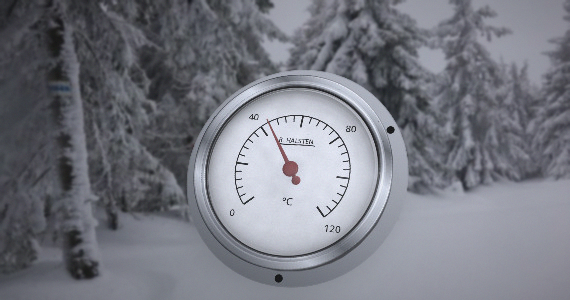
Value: 44,°C
